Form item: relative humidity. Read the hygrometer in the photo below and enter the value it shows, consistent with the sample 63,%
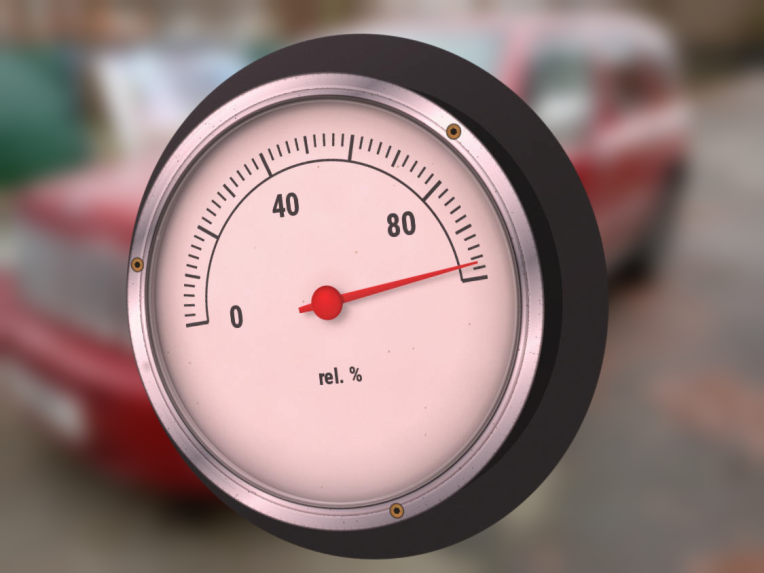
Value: 97,%
